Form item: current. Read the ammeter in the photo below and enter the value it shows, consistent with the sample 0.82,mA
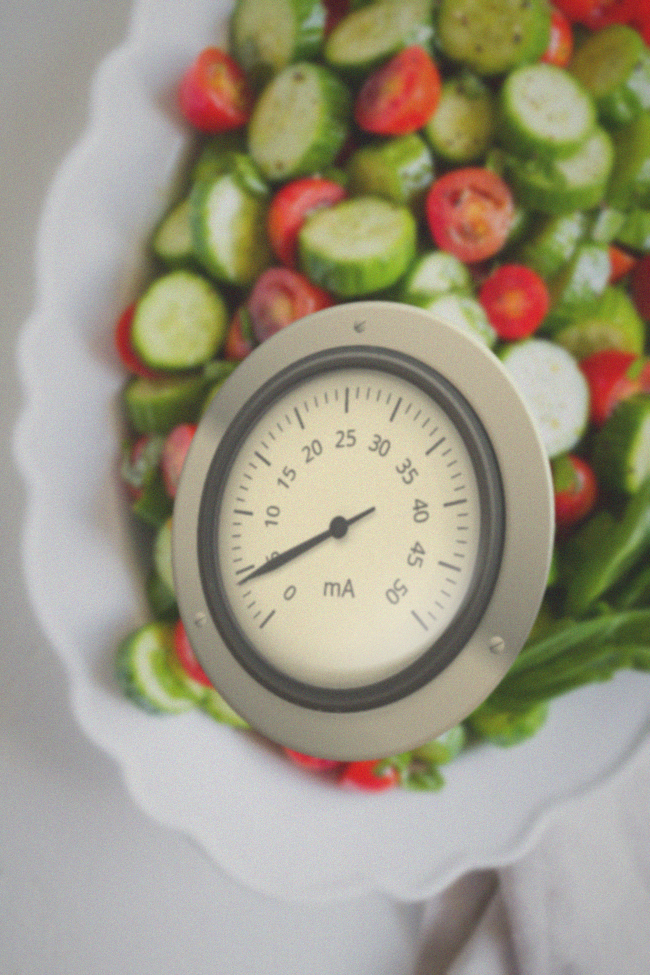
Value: 4,mA
